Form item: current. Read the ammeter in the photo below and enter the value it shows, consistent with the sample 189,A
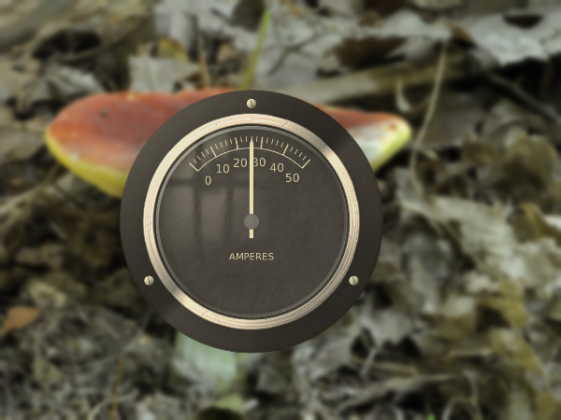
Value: 26,A
